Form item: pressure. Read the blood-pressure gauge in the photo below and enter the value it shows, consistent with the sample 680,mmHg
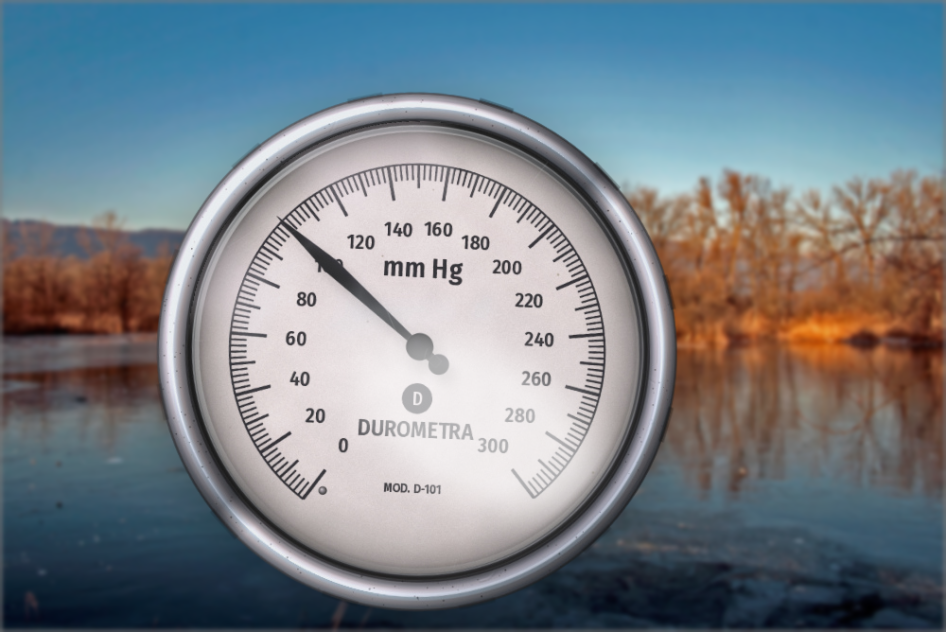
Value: 100,mmHg
